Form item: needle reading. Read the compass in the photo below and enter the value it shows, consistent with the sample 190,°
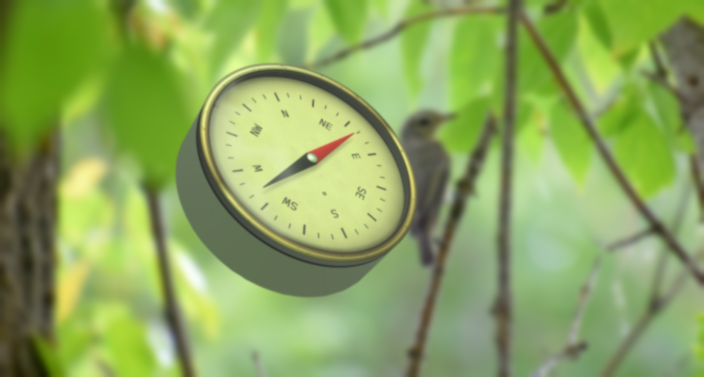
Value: 70,°
